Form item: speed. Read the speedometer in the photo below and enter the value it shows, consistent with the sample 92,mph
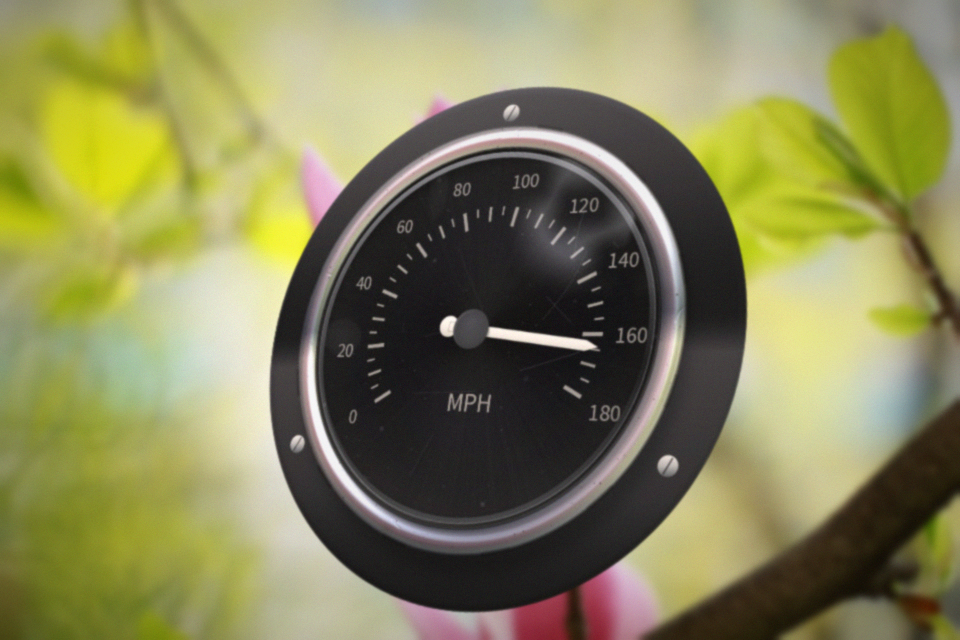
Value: 165,mph
